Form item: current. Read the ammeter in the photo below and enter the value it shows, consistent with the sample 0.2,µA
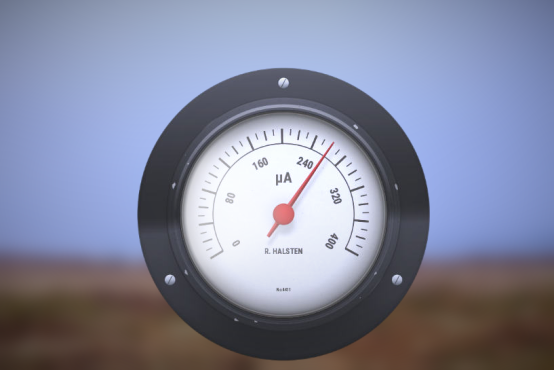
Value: 260,µA
